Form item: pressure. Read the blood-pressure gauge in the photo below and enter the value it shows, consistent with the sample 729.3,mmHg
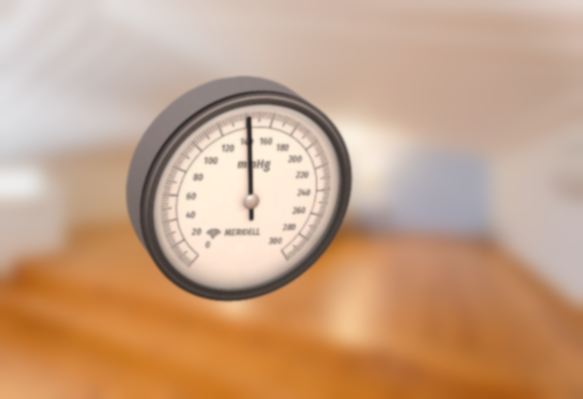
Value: 140,mmHg
